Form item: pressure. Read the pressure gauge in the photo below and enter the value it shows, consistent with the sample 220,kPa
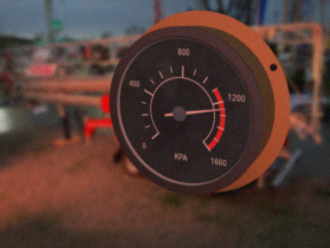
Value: 1250,kPa
